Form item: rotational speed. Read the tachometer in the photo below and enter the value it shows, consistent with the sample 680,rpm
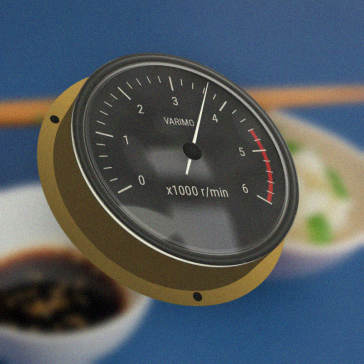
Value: 3600,rpm
